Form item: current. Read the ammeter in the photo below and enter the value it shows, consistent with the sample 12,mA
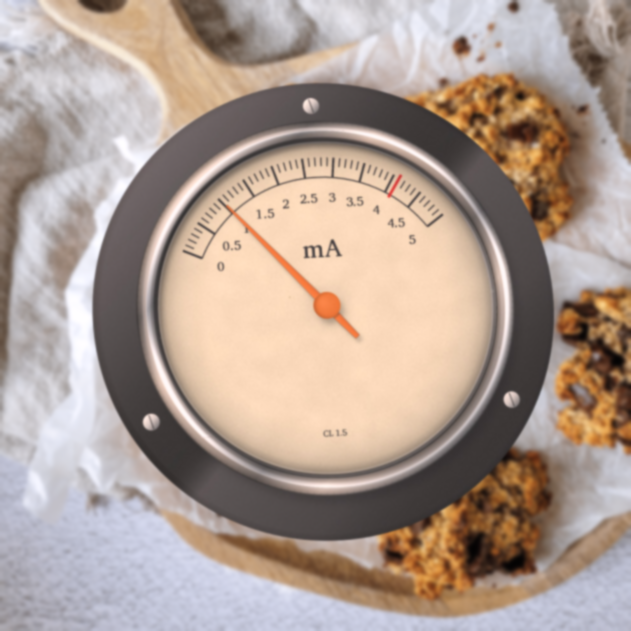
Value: 1,mA
